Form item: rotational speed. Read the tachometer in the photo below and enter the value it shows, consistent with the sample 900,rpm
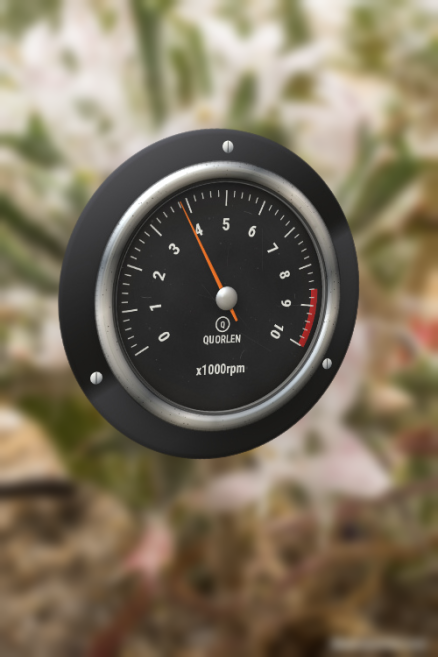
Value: 3800,rpm
